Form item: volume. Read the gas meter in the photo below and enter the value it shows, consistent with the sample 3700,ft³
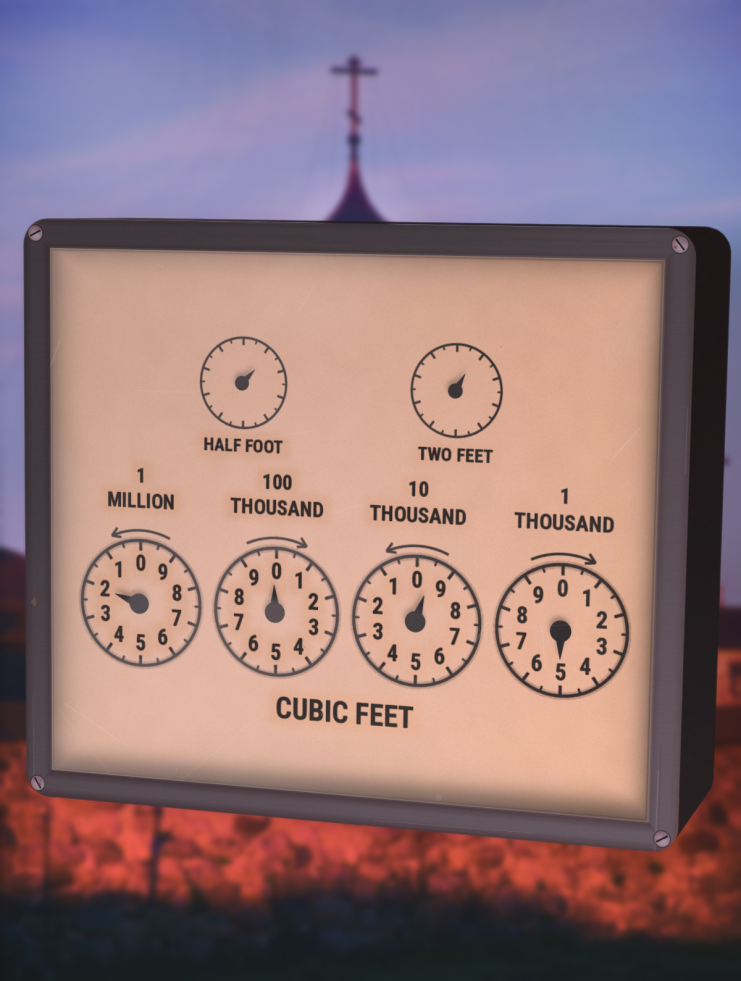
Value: 199500,ft³
